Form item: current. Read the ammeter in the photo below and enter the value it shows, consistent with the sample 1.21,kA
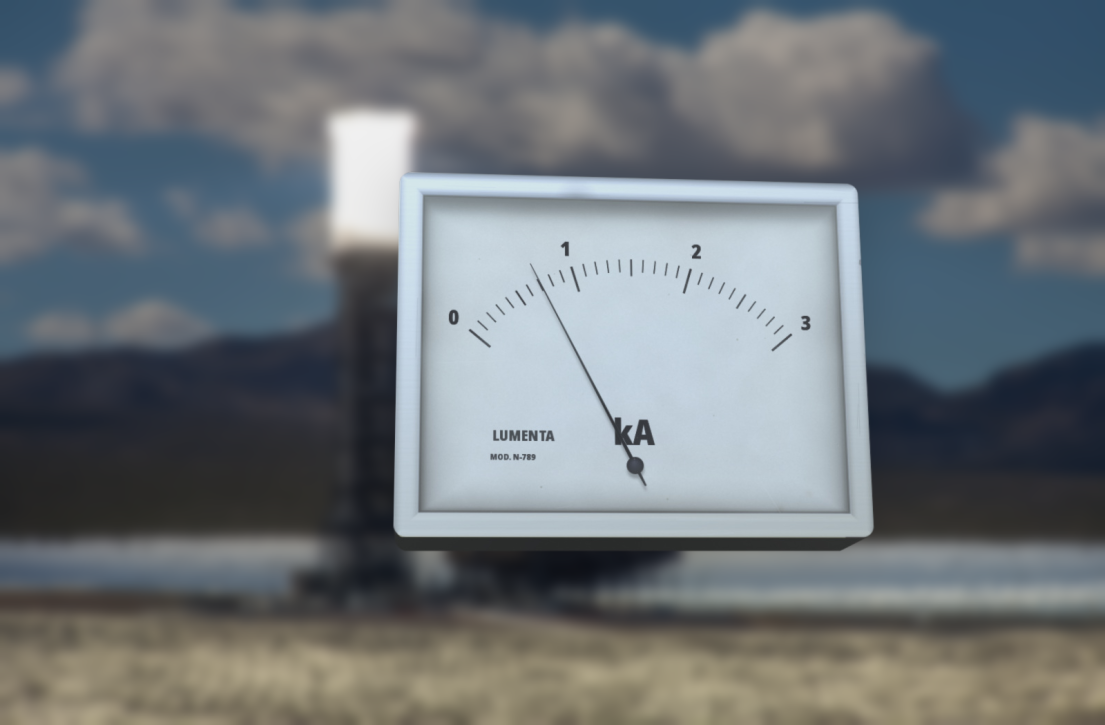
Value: 0.7,kA
